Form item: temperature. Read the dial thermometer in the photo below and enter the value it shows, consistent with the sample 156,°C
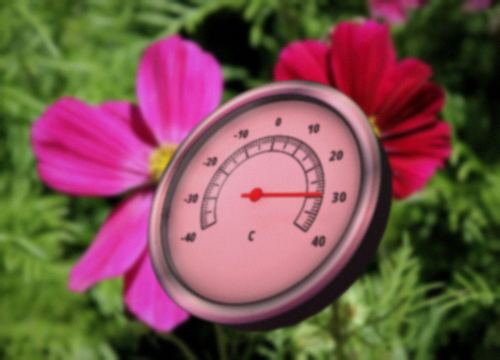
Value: 30,°C
